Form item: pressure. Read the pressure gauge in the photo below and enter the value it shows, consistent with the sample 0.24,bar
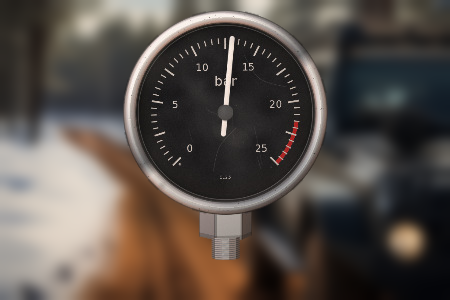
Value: 13,bar
